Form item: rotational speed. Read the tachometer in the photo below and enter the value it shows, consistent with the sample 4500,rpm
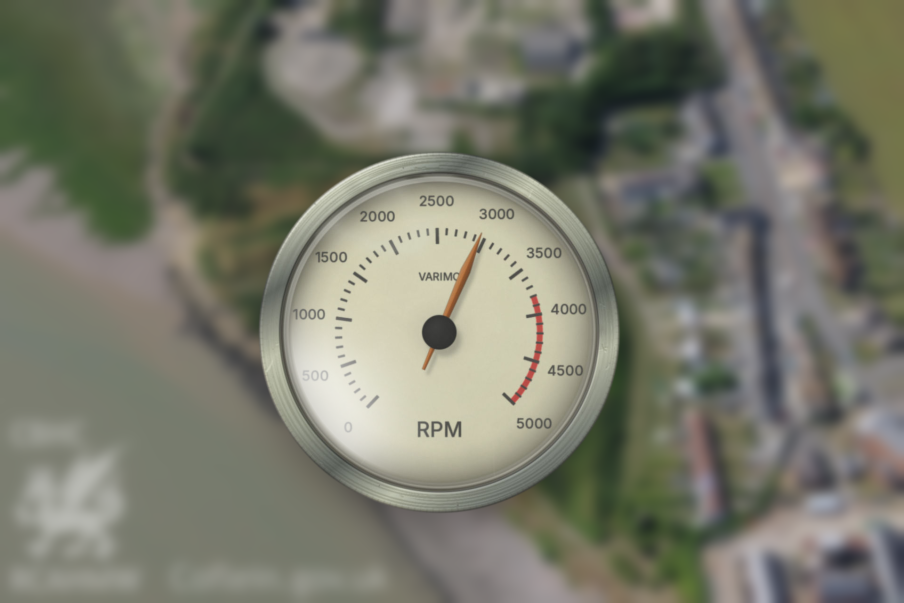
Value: 2950,rpm
